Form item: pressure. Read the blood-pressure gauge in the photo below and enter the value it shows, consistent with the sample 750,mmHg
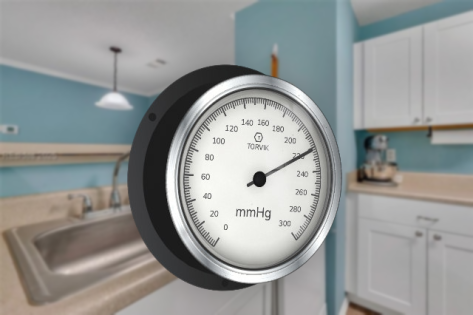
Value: 220,mmHg
